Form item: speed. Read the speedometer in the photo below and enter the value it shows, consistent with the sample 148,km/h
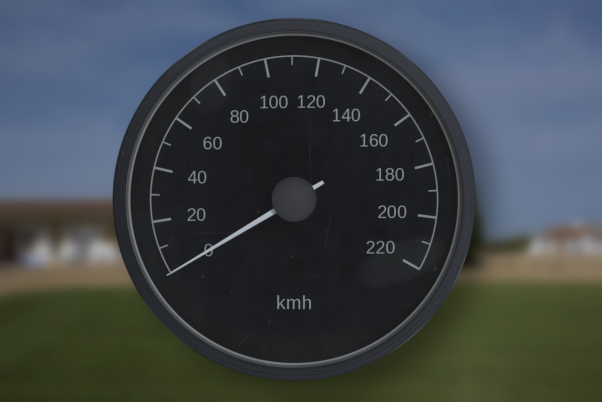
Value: 0,km/h
